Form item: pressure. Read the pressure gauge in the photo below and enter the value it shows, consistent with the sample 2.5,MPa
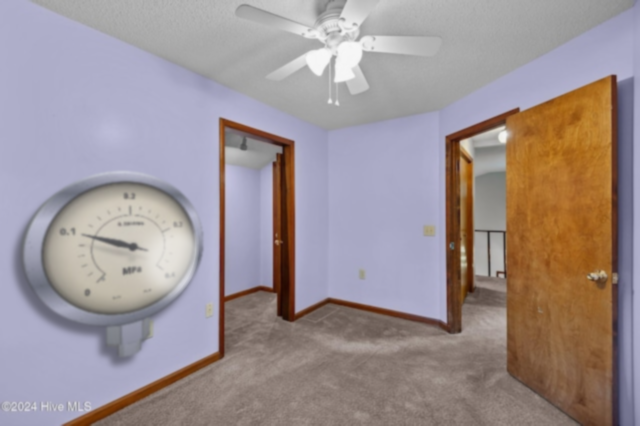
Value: 0.1,MPa
